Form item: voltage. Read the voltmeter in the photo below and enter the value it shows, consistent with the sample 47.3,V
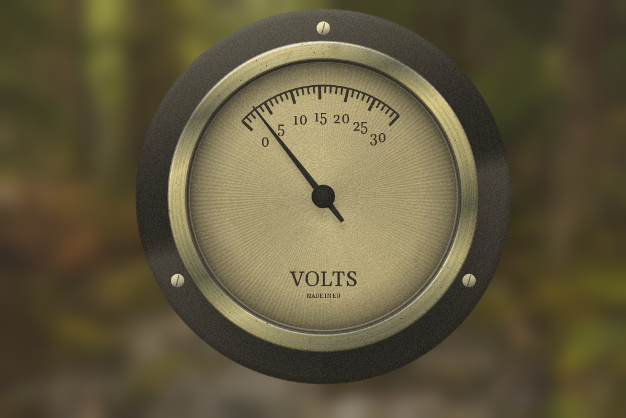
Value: 3,V
